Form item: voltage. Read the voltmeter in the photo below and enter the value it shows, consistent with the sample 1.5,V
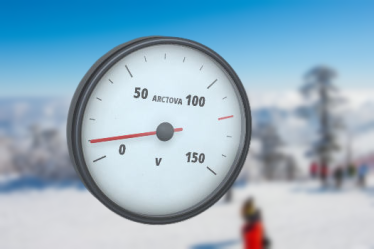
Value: 10,V
